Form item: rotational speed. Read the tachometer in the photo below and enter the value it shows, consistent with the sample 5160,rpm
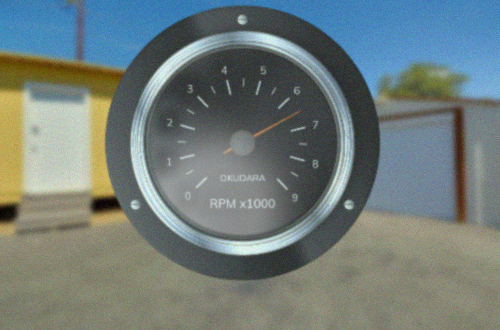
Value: 6500,rpm
